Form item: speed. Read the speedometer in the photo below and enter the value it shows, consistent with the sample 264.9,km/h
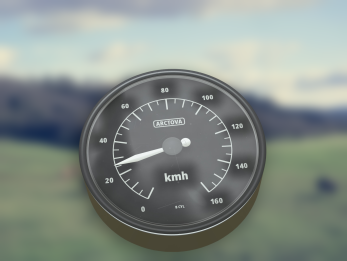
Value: 25,km/h
